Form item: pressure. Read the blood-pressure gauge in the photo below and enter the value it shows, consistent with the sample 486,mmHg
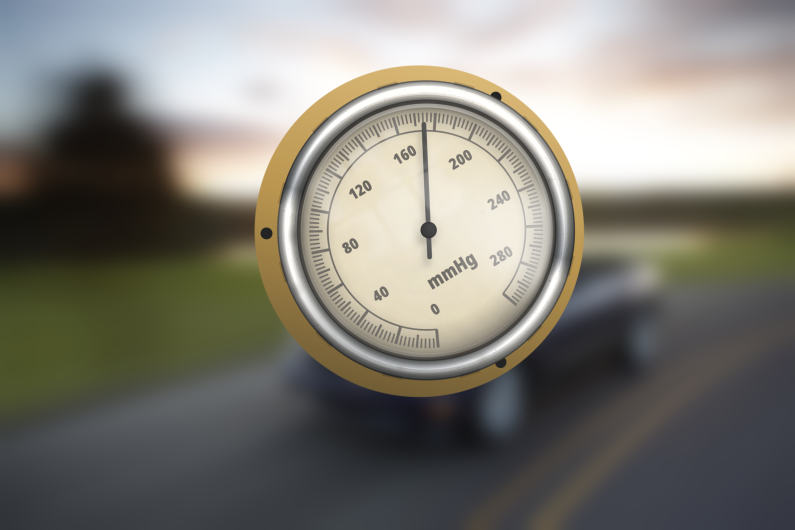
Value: 174,mmHg
